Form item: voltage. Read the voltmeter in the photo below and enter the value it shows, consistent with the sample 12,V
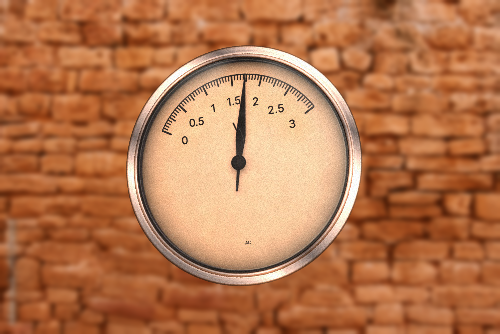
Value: 1.75,V
